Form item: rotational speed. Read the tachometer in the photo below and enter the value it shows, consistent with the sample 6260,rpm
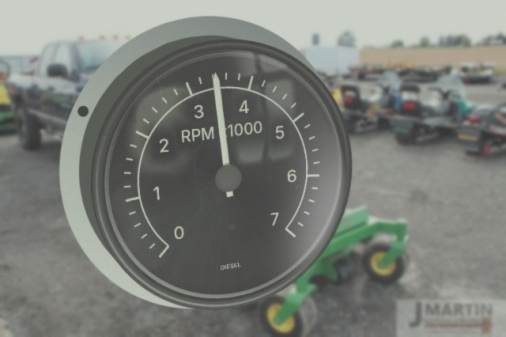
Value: 3400,rpm
